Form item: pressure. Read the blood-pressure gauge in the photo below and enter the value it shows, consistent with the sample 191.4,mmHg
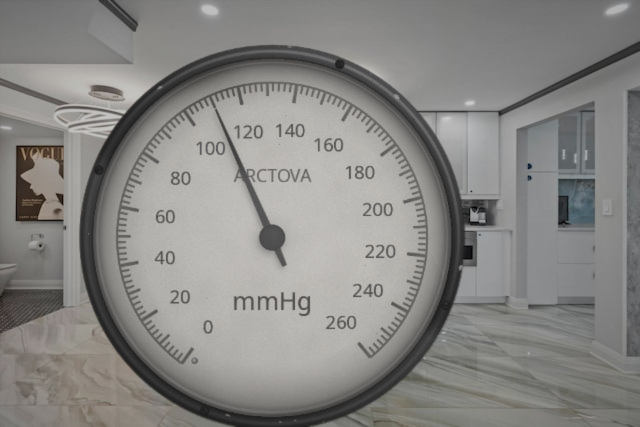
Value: 110,mmHg
